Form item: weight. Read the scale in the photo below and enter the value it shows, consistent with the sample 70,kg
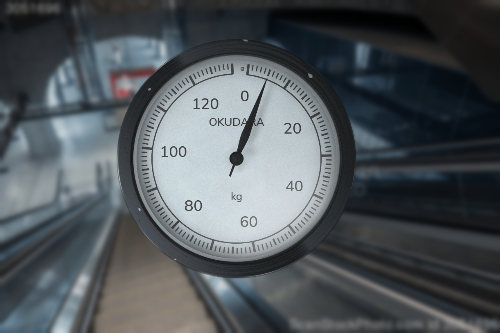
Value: 5,kg
